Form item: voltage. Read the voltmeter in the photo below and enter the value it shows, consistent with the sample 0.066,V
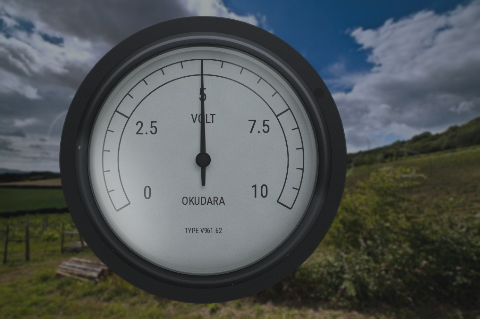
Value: 5,V
